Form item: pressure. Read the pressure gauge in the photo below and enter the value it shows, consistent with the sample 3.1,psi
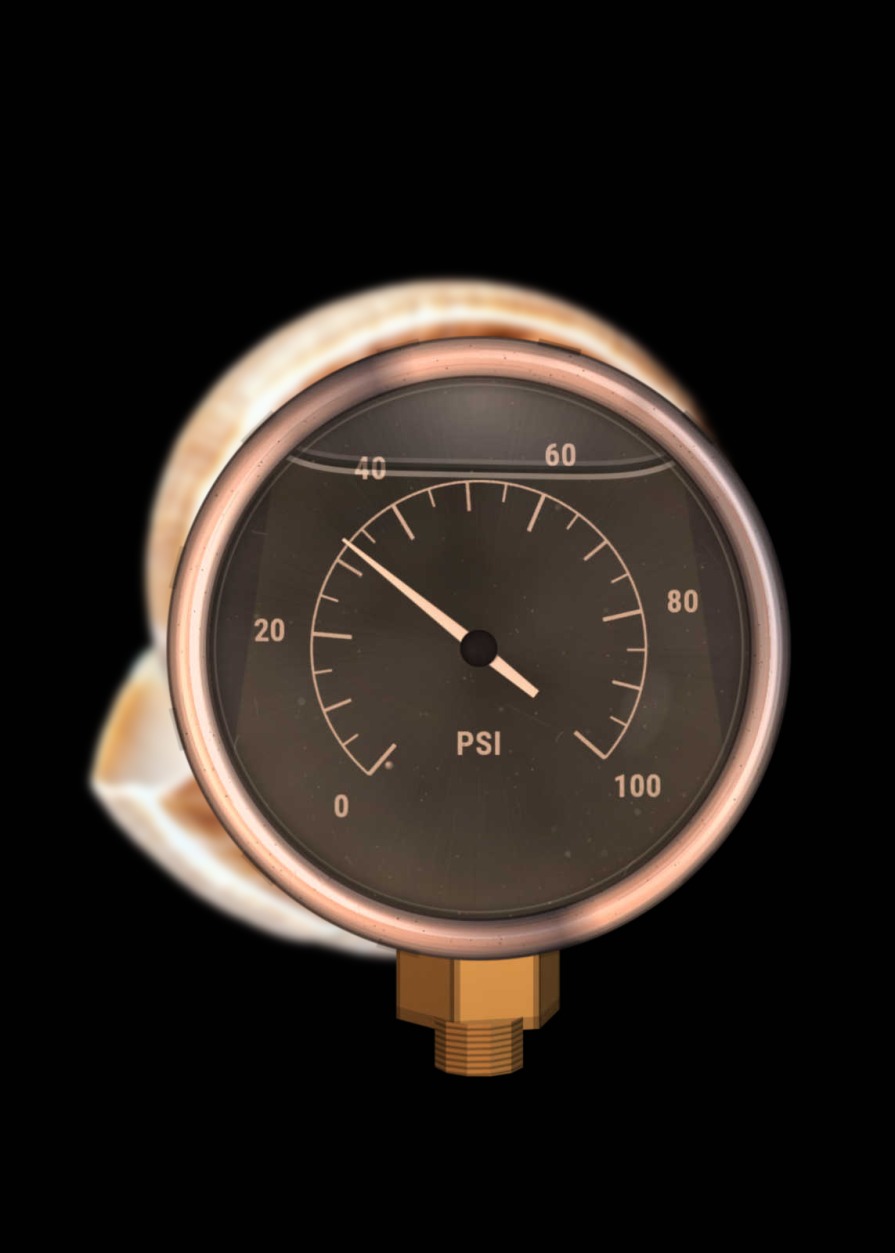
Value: 32.5,psi
